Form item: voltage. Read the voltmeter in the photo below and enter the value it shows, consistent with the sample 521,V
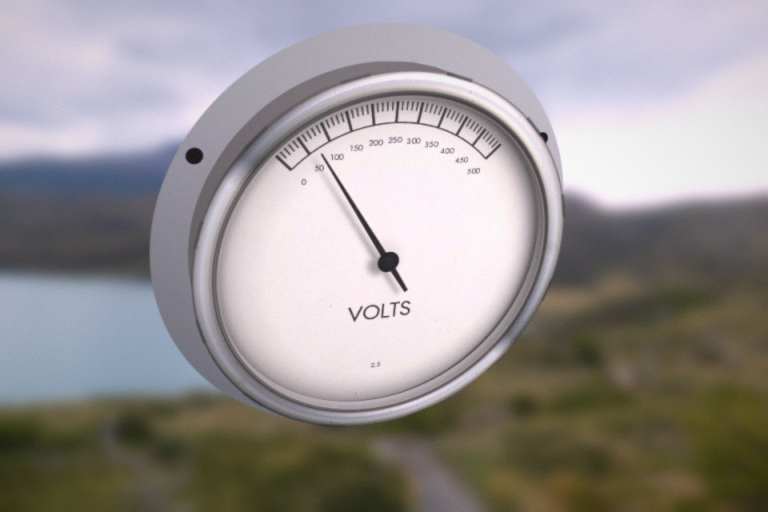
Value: 70,V
